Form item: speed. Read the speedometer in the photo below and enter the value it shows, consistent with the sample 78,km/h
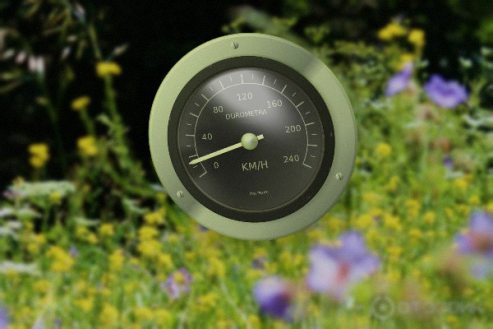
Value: 15,km/h
